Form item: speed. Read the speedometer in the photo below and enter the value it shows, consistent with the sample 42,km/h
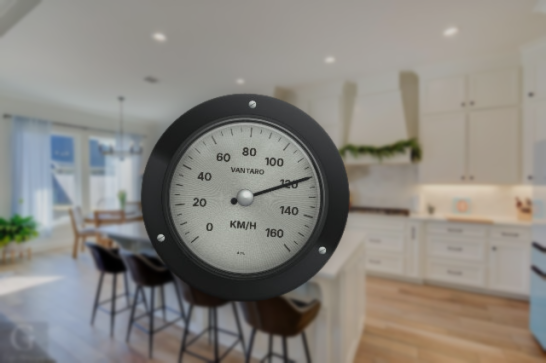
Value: 120,km/h
